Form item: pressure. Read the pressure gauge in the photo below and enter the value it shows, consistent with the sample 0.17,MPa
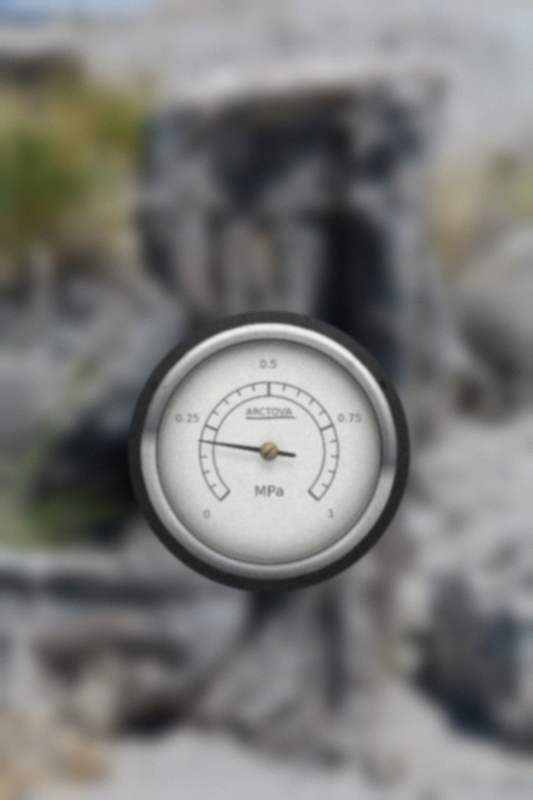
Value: 0.2,MPa
